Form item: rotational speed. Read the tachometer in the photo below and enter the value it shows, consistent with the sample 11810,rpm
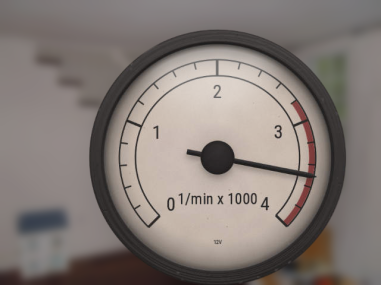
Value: 3500,rpm
